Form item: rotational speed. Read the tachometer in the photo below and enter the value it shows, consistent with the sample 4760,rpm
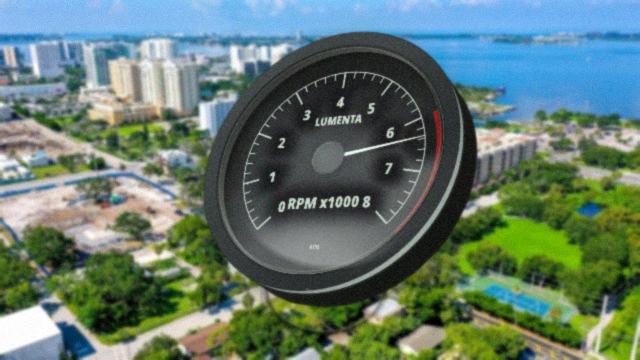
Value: 6400,rpm
